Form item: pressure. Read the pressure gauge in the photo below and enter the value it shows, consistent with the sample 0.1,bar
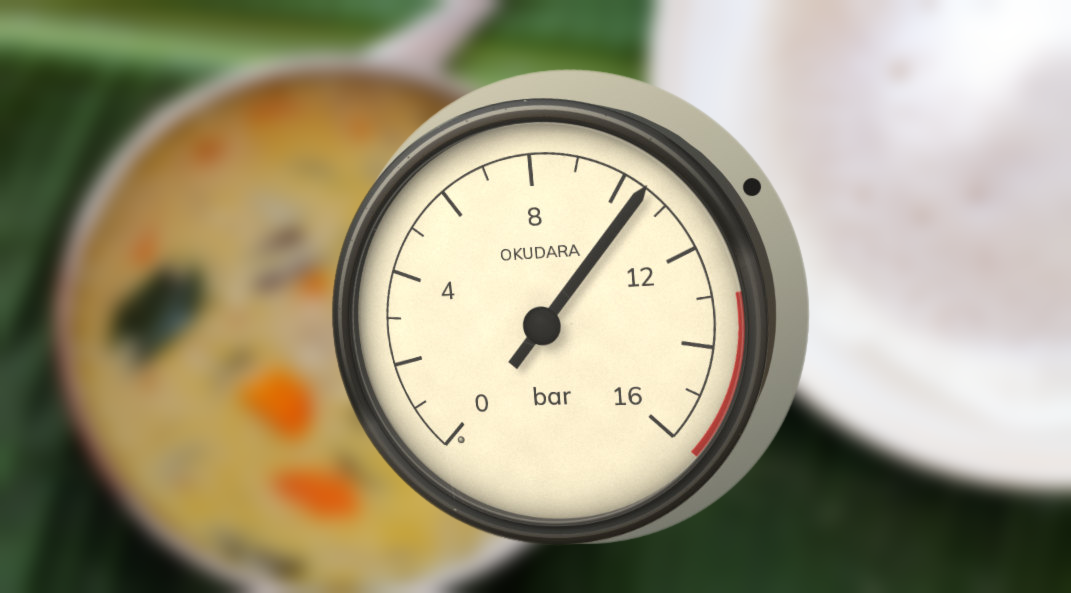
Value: 10.5,bar
